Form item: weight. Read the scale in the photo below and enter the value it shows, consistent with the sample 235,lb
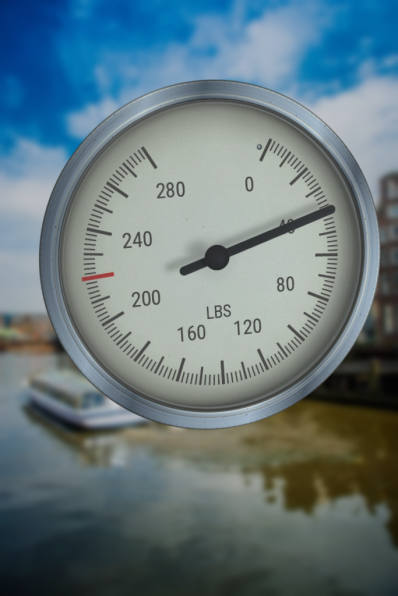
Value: 40,lb
